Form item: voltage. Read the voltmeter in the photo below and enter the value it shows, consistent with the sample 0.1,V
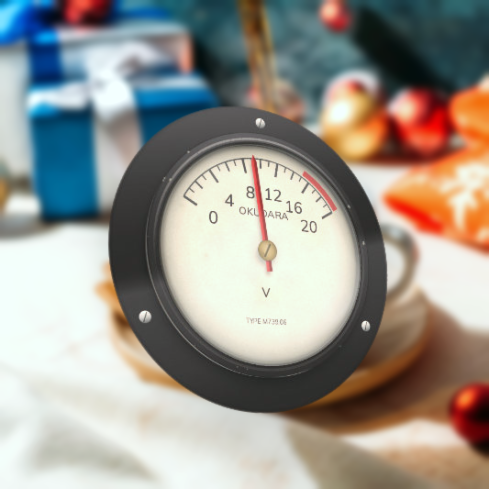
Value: 9,V
